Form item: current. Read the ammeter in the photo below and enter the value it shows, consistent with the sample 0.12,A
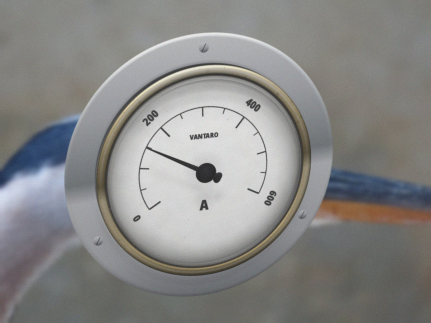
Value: 150,A
